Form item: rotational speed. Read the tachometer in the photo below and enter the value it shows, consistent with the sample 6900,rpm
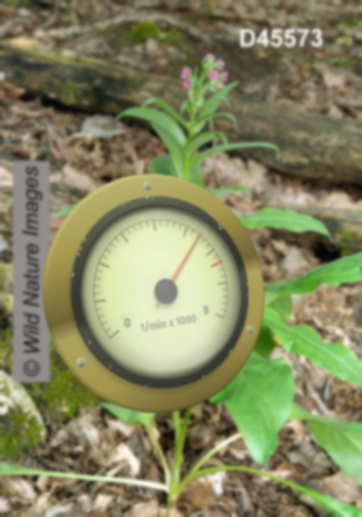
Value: 5400,rpm
